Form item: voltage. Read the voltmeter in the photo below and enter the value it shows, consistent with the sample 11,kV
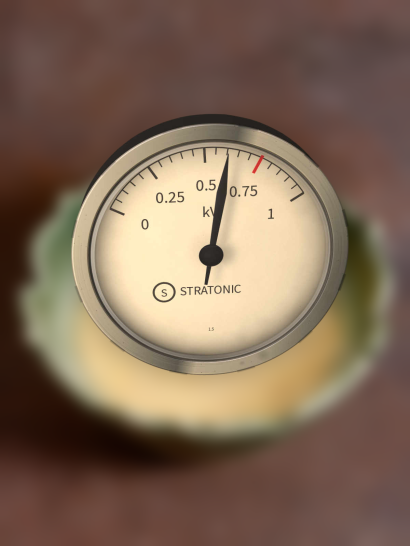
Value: 0.6,kV
